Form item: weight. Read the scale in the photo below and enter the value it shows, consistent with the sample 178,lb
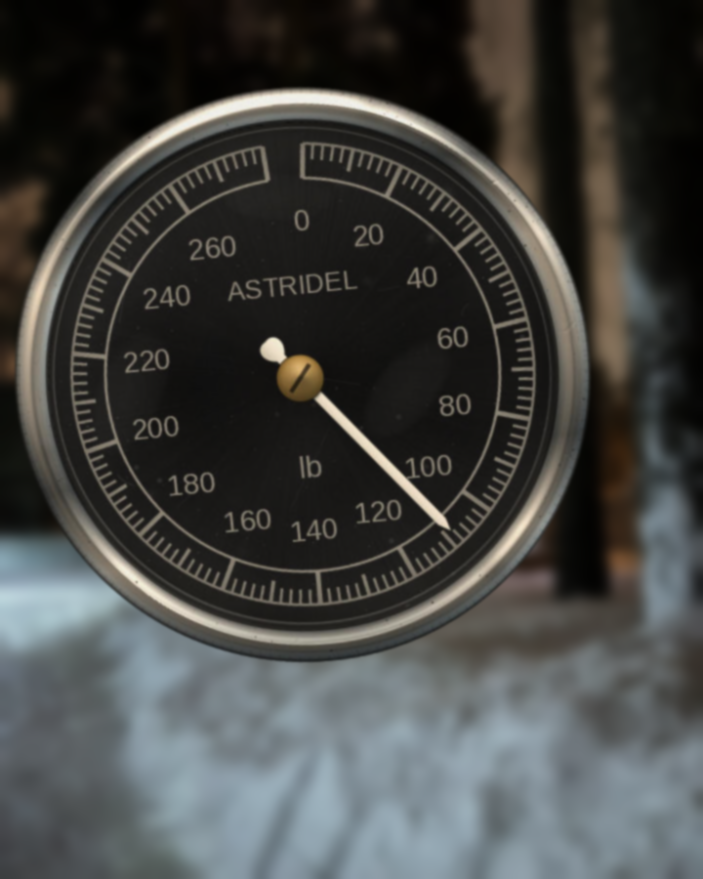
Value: 108,lb
